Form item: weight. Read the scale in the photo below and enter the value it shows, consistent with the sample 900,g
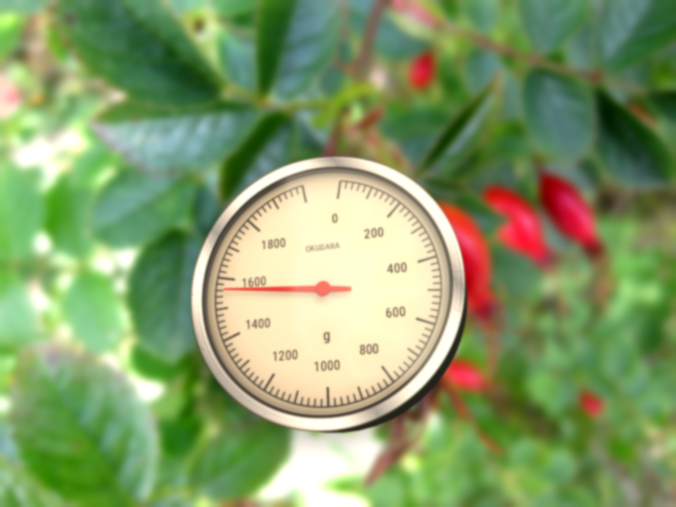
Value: 1560,g
